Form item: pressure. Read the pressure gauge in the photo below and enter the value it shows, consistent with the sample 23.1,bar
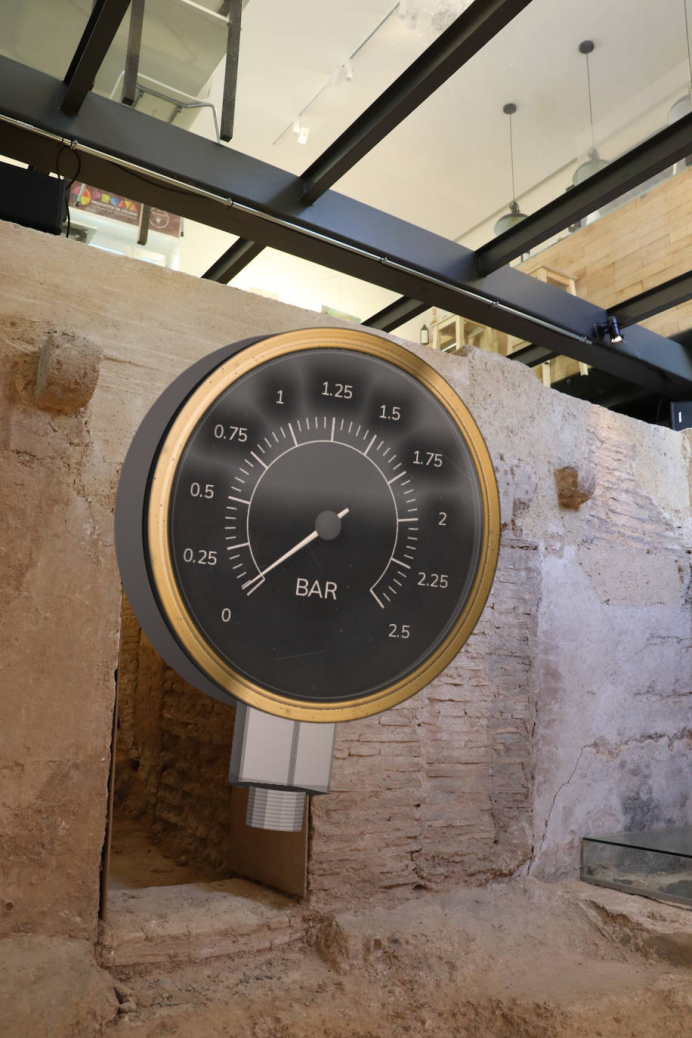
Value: 0.05,bar
